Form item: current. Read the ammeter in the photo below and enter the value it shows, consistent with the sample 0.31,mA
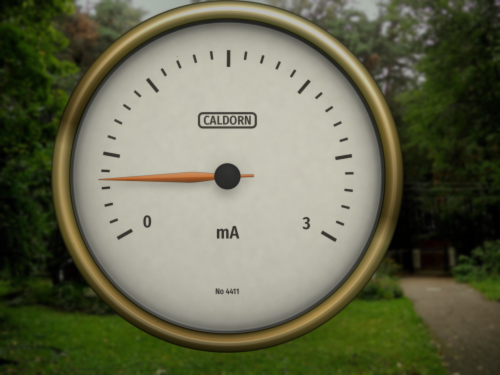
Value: 0.35,mA
